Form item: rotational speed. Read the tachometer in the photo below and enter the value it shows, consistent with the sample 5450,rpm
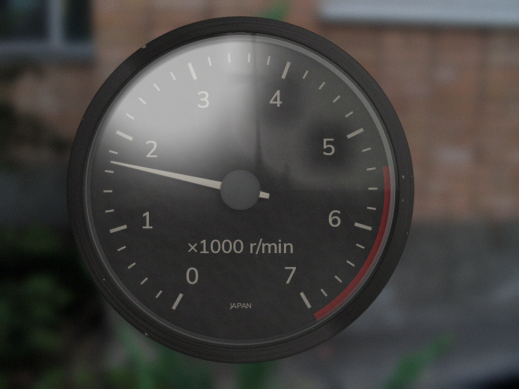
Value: 1700,rpm
